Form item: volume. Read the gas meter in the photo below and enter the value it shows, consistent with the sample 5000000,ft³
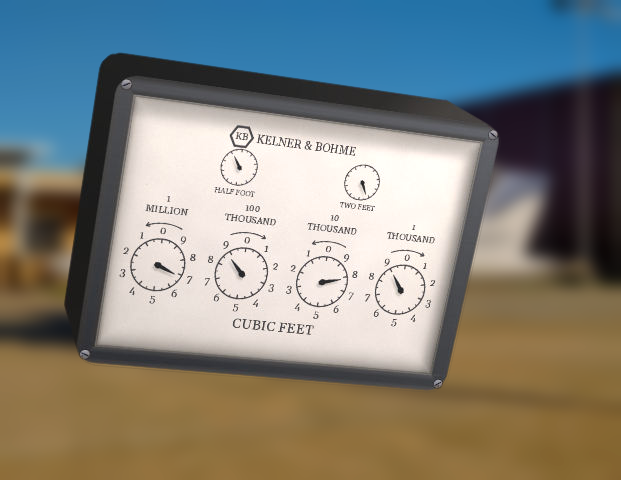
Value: 687900,ft³
